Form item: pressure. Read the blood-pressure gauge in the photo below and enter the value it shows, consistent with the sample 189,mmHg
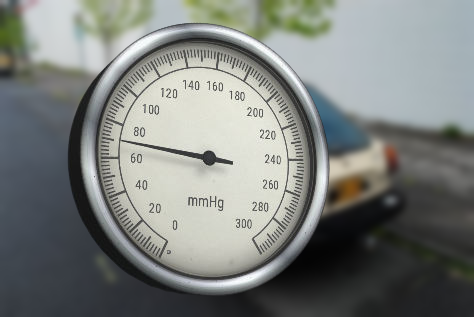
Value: 70,mmHg
